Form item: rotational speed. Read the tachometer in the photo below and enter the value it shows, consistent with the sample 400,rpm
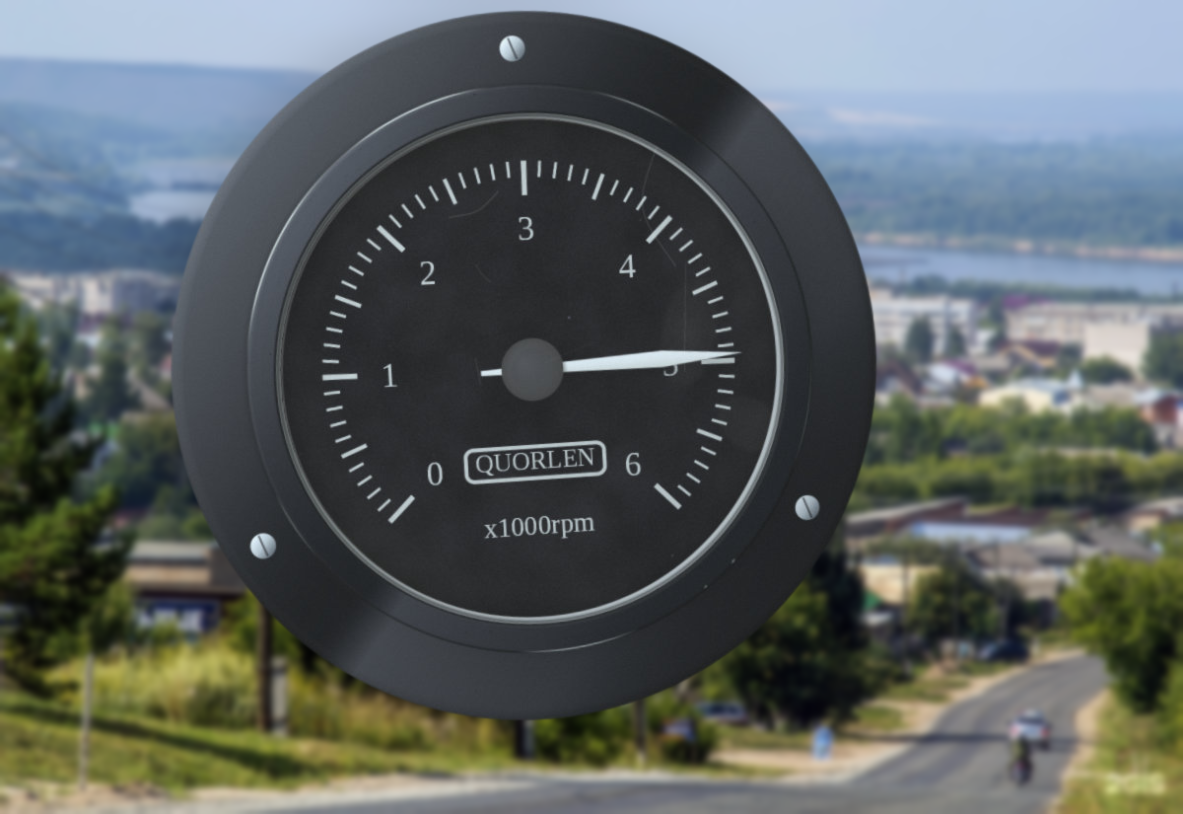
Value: 4950,rpm
